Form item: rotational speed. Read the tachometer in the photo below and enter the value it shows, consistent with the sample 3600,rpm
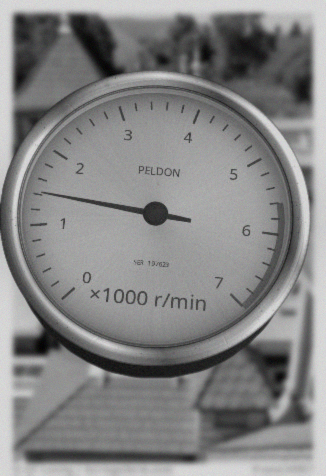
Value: 1400,rpm
